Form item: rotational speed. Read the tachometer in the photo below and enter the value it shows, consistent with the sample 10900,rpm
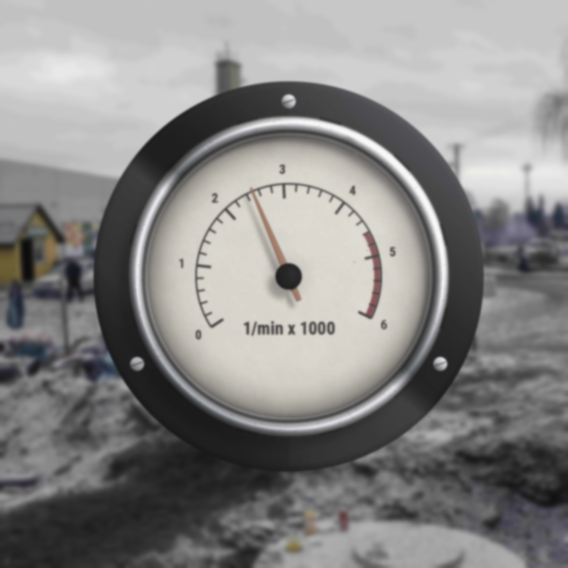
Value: 2500,rpm
